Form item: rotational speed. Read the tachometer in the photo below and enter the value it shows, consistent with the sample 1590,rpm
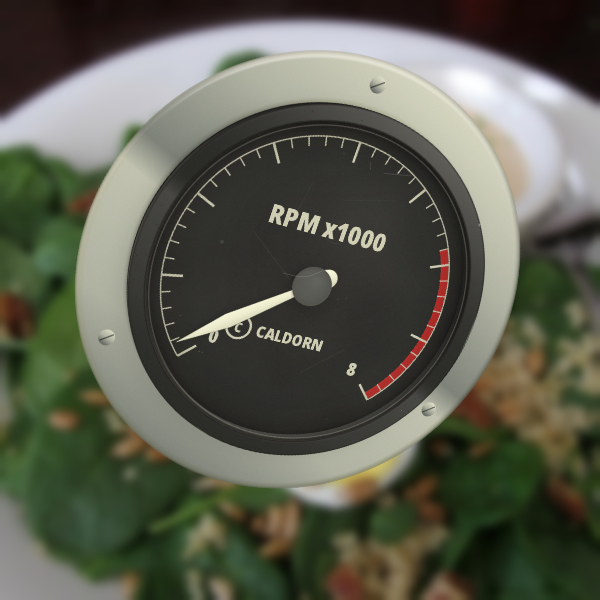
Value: 200,rpm
